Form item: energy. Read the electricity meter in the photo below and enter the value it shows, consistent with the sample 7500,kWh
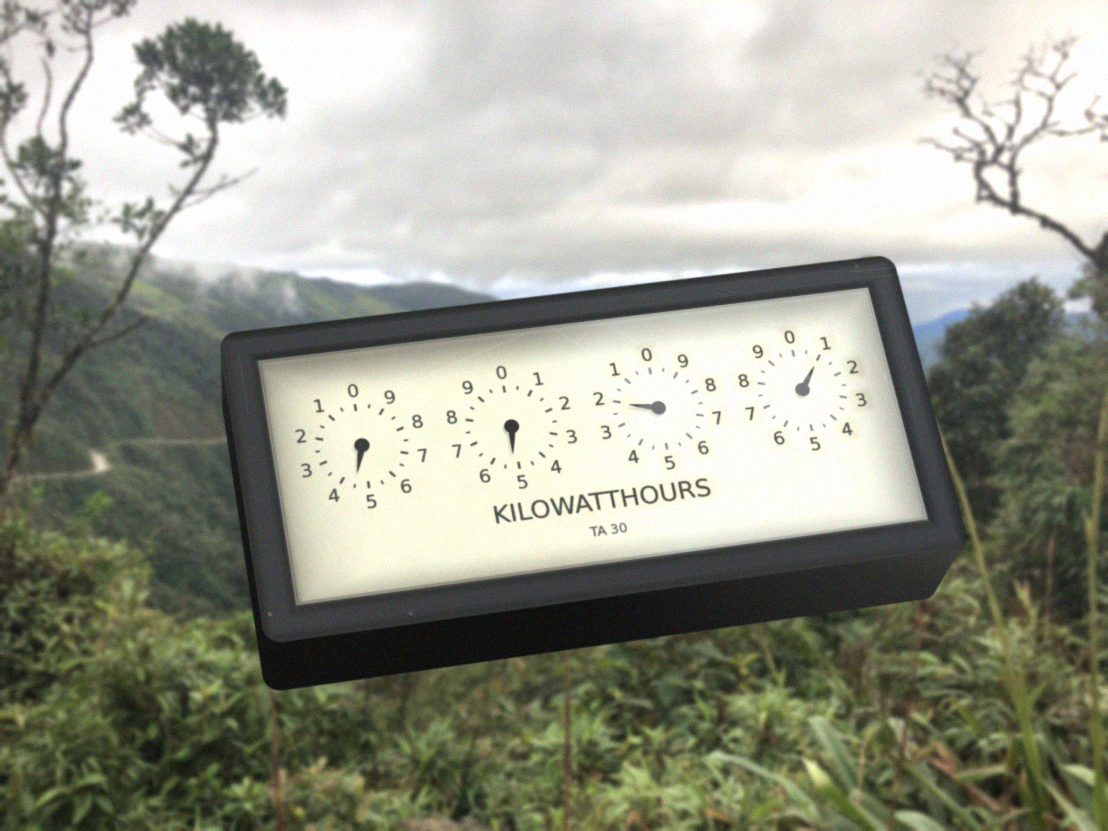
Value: 4521,kWh
